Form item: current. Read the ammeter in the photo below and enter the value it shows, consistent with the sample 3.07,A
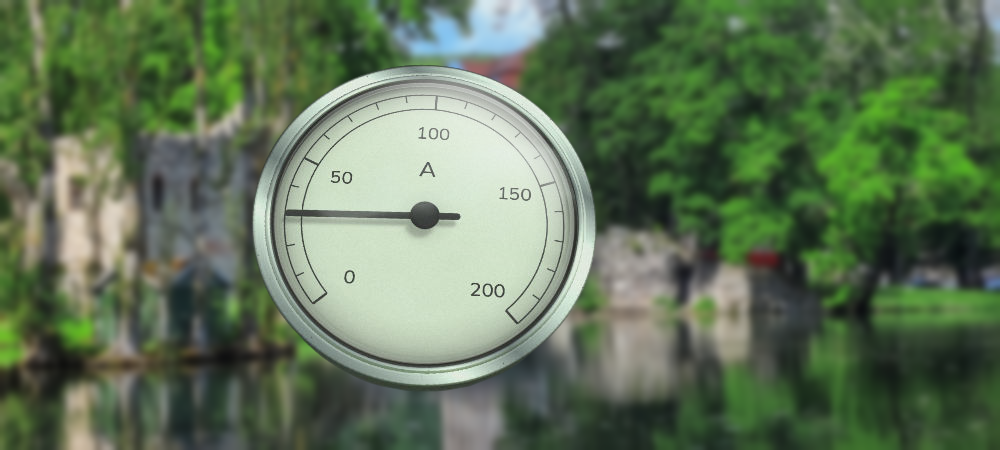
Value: 30,A
